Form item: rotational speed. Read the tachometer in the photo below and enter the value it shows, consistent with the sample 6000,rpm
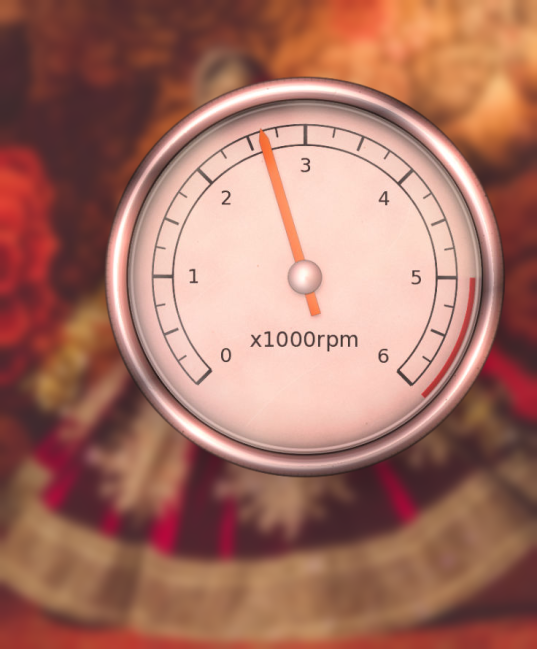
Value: 2625,rpm
